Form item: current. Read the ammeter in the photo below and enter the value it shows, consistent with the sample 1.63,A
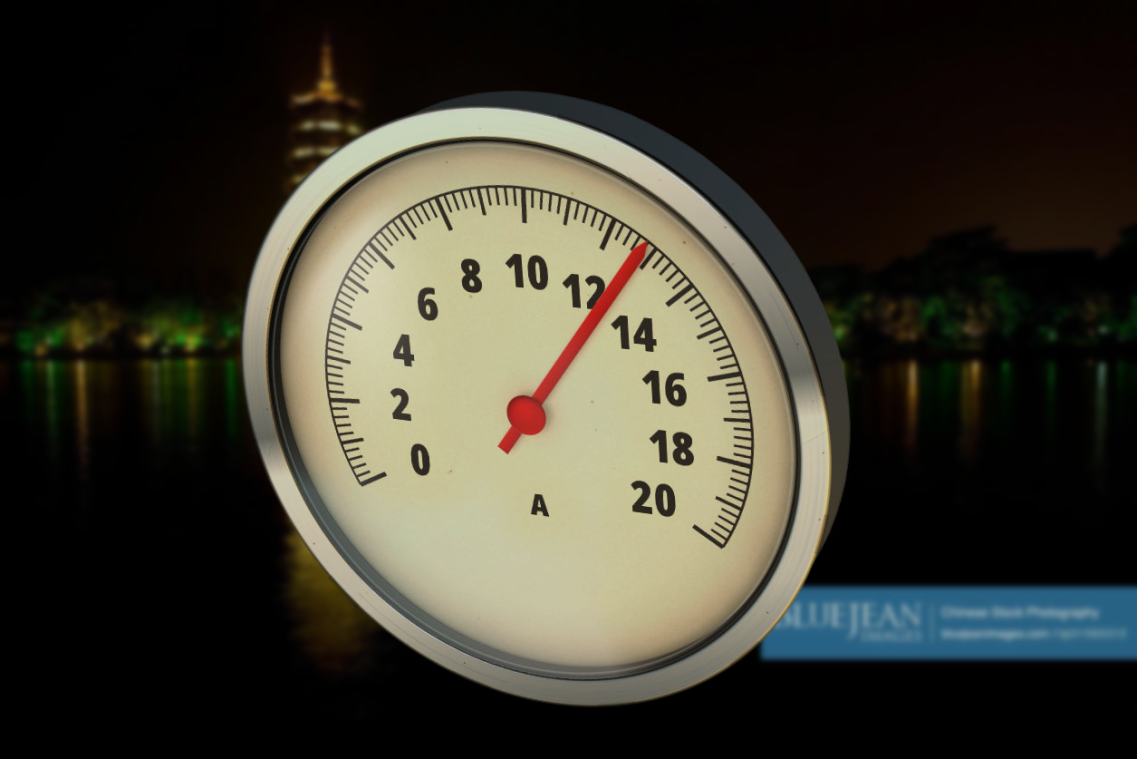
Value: 12.8,A
